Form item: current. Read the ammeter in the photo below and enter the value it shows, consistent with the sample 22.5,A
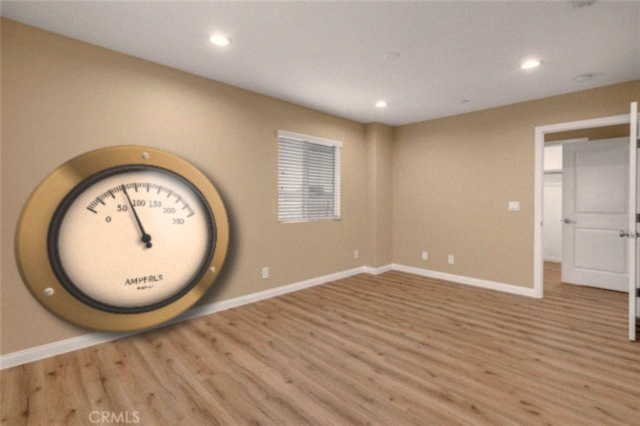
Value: 75,A
